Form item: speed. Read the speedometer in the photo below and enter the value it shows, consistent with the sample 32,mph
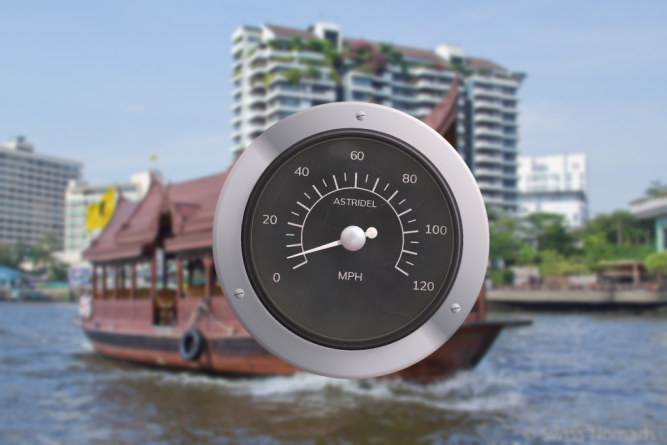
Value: 5,mph
